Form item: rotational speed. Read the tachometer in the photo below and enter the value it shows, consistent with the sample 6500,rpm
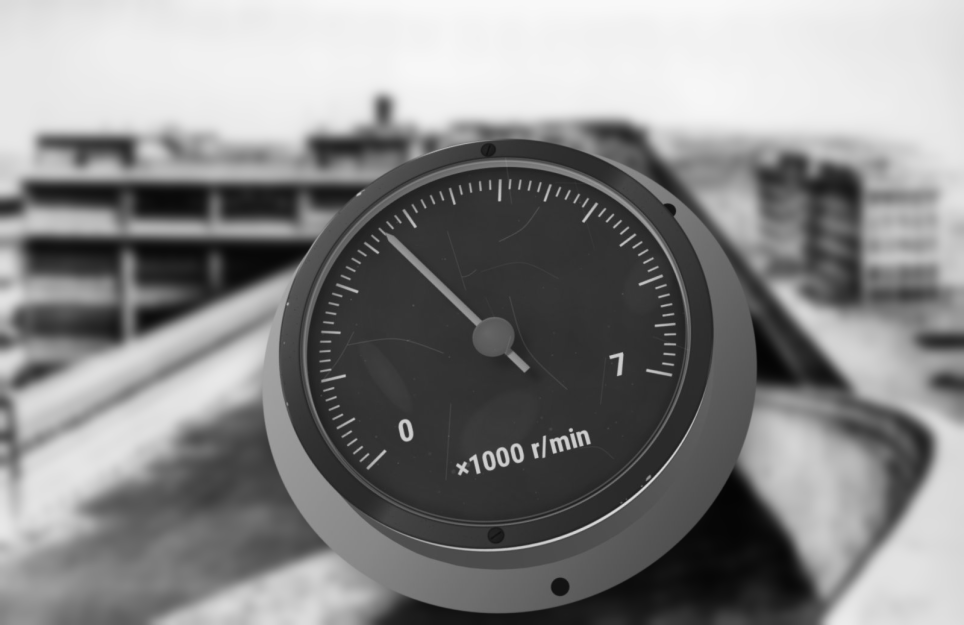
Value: 2700,rpm
